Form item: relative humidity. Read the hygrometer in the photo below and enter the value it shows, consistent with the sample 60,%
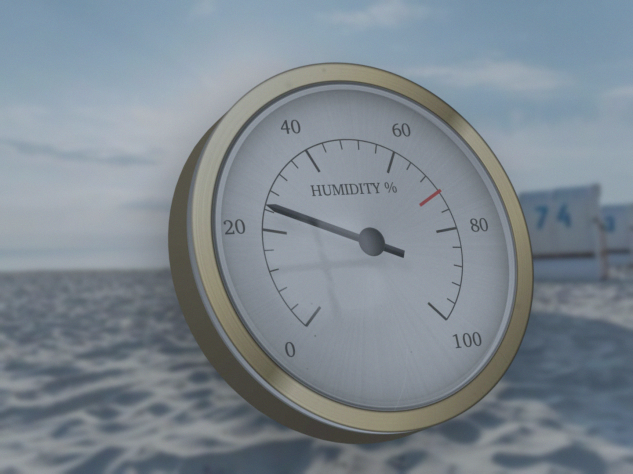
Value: 24,%
